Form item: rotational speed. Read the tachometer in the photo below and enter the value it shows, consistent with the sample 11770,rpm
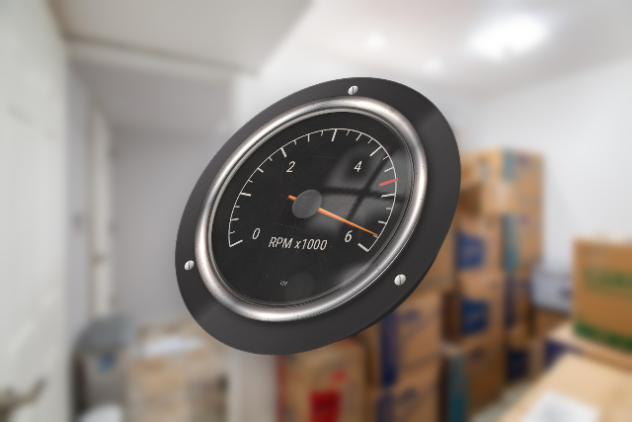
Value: 5750,rpm
